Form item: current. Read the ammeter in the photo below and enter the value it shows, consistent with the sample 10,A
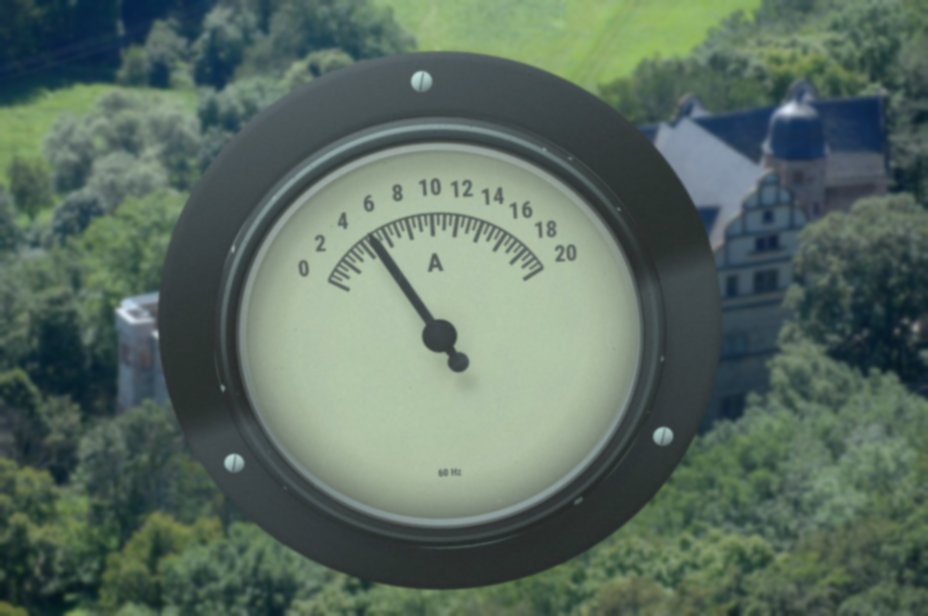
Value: 5,A
